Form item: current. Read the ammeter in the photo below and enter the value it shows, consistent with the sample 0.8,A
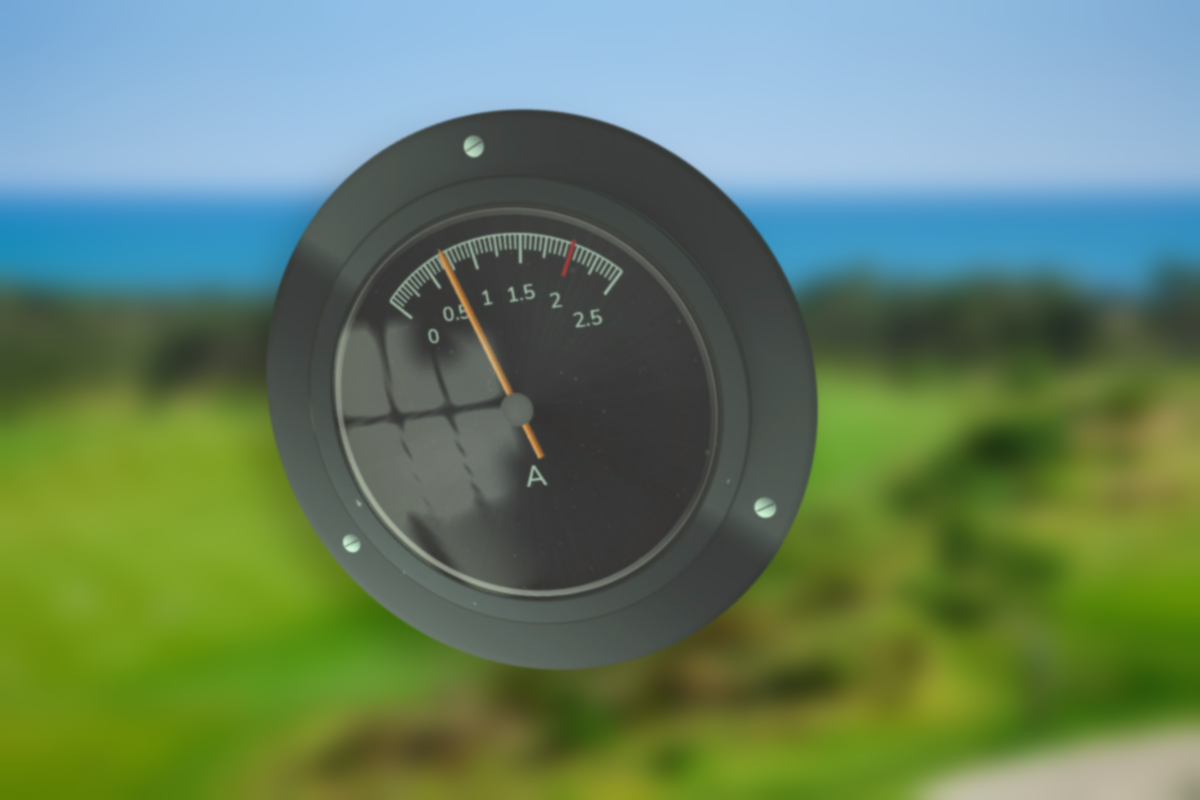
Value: 0.75,A
